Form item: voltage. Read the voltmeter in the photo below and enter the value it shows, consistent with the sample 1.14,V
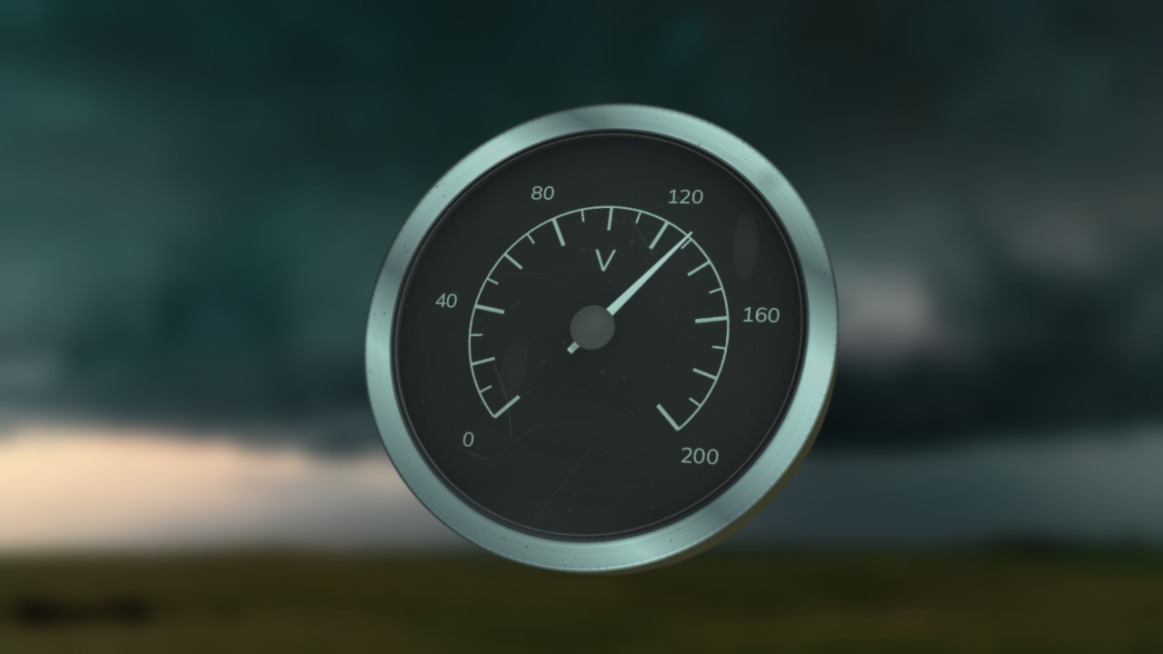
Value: 130,V
